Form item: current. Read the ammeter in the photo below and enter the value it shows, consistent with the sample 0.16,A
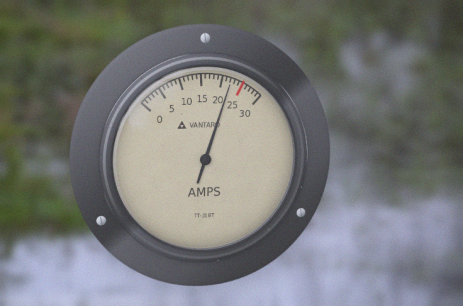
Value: 22,A
